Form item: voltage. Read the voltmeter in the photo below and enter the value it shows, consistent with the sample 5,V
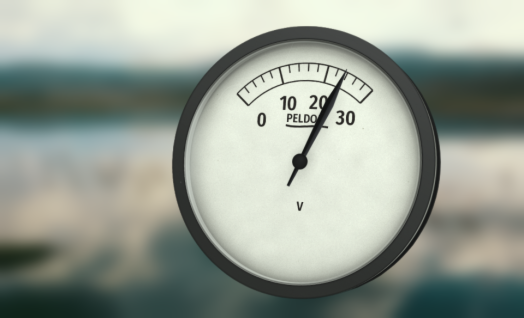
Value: 24,V
